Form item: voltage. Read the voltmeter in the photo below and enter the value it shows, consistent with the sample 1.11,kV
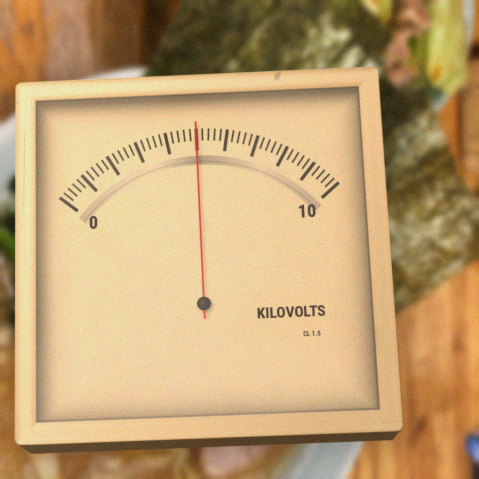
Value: 5,kV
